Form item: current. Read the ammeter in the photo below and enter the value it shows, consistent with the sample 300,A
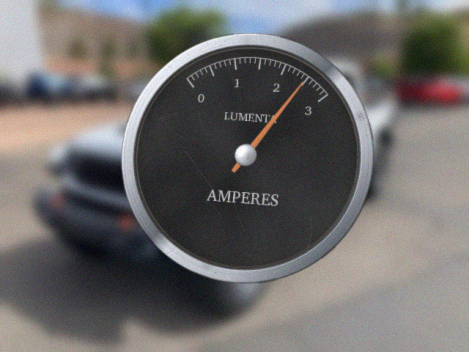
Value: 2.5,A
